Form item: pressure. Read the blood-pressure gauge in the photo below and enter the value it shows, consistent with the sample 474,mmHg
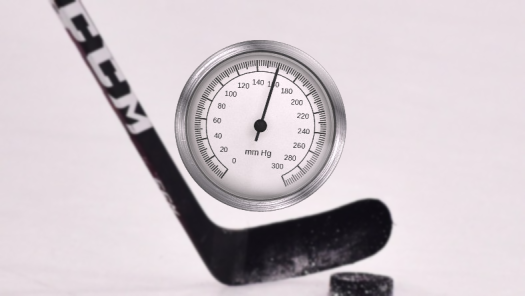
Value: 160,mmHg
